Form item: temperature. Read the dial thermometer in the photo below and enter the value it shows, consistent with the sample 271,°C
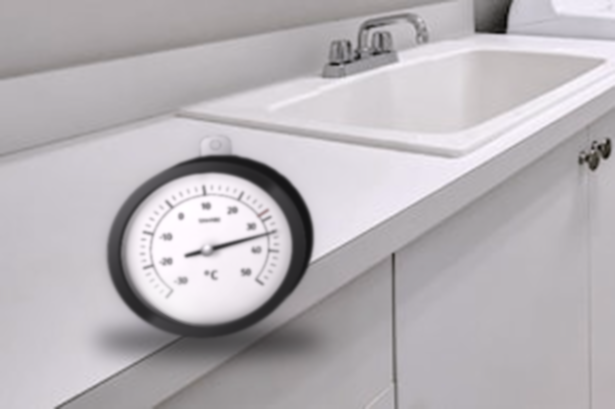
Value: 34,°C
